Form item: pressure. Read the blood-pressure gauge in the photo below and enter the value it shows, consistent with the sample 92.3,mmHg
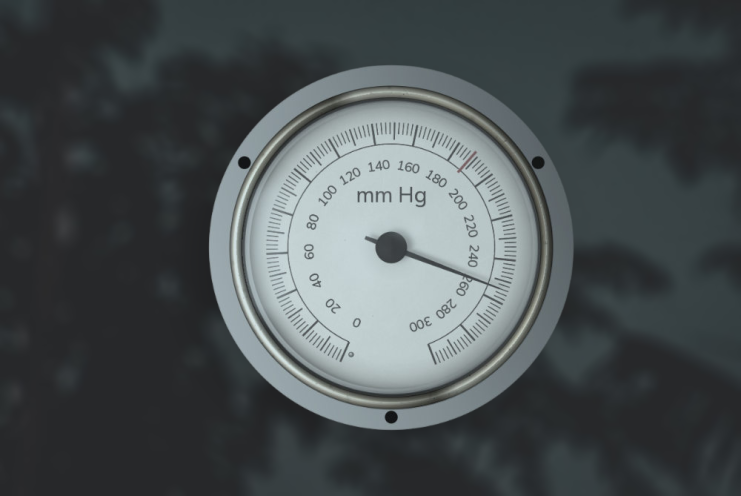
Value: 254,mmHg
